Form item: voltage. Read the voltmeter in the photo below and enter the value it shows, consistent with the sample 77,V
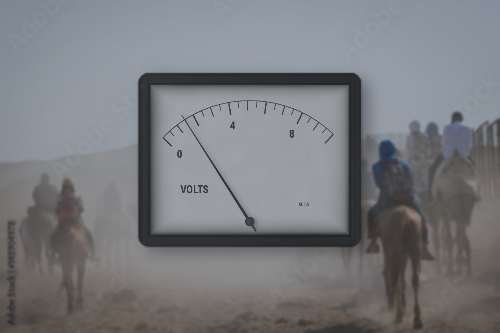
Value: 1.5,V
